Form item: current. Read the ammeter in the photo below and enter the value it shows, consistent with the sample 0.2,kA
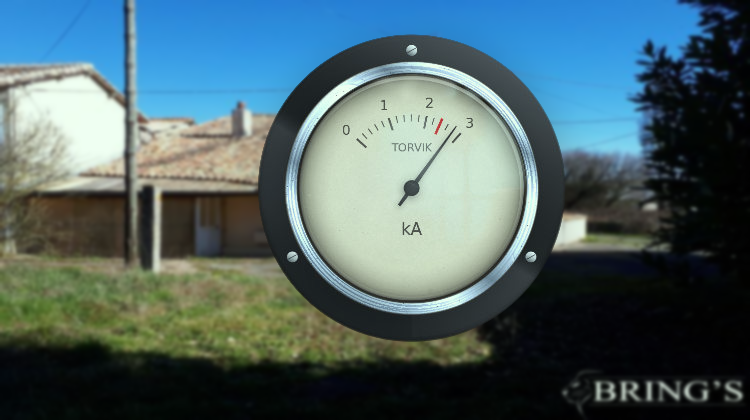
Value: 2.8,kA
